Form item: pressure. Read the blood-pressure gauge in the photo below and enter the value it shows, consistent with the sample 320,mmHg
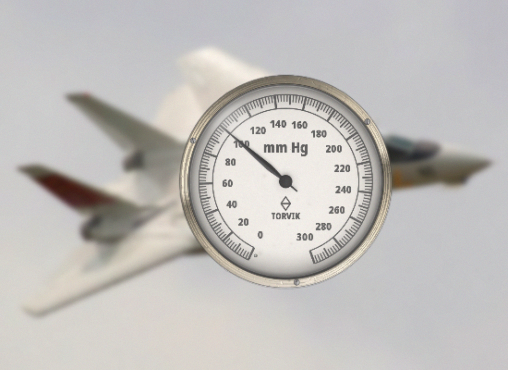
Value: 100,mmHg
